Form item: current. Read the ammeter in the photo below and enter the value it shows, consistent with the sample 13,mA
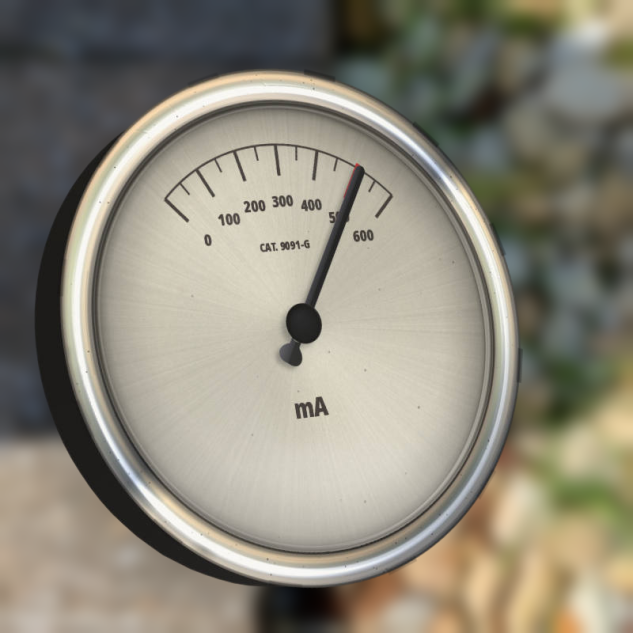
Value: 500,mA
